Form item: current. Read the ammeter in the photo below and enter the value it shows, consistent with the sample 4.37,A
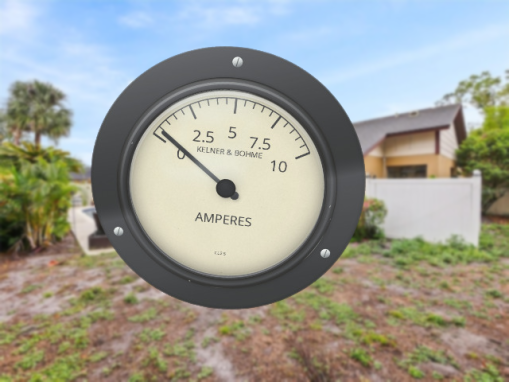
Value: 0.5,A
